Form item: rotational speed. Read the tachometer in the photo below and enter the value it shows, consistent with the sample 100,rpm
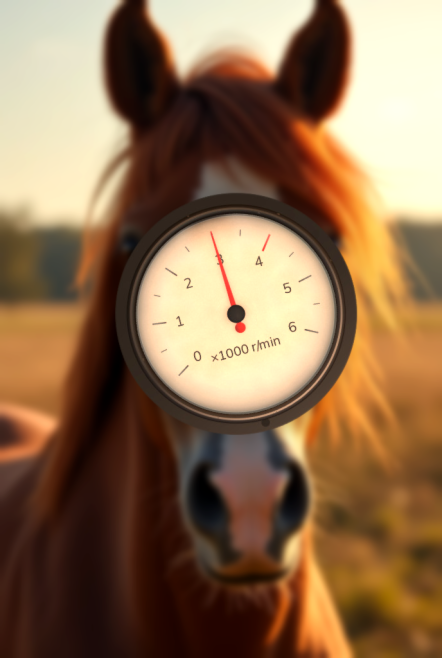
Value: 3000,rpm
